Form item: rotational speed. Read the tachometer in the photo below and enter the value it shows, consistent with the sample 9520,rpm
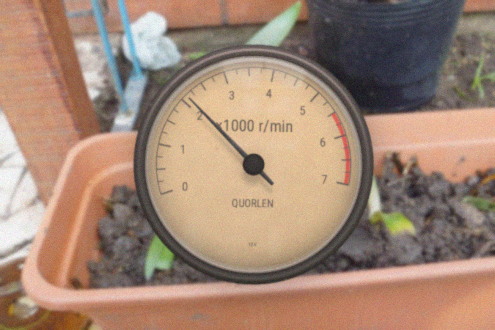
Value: 2125,rpm
